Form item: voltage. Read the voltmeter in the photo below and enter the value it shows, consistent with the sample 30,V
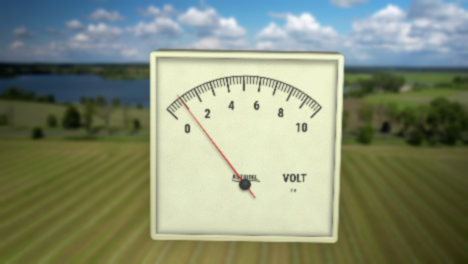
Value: 1,V
